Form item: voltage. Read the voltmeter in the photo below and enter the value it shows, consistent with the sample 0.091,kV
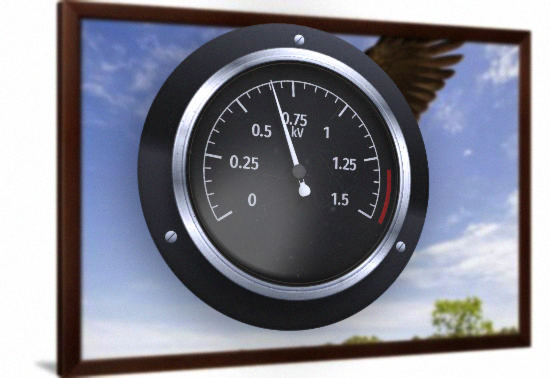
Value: 0.65,kV
